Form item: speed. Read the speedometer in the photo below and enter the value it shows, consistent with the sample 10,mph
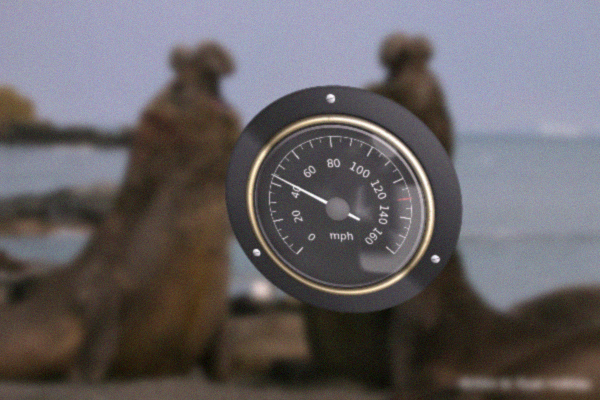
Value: 45,mph
